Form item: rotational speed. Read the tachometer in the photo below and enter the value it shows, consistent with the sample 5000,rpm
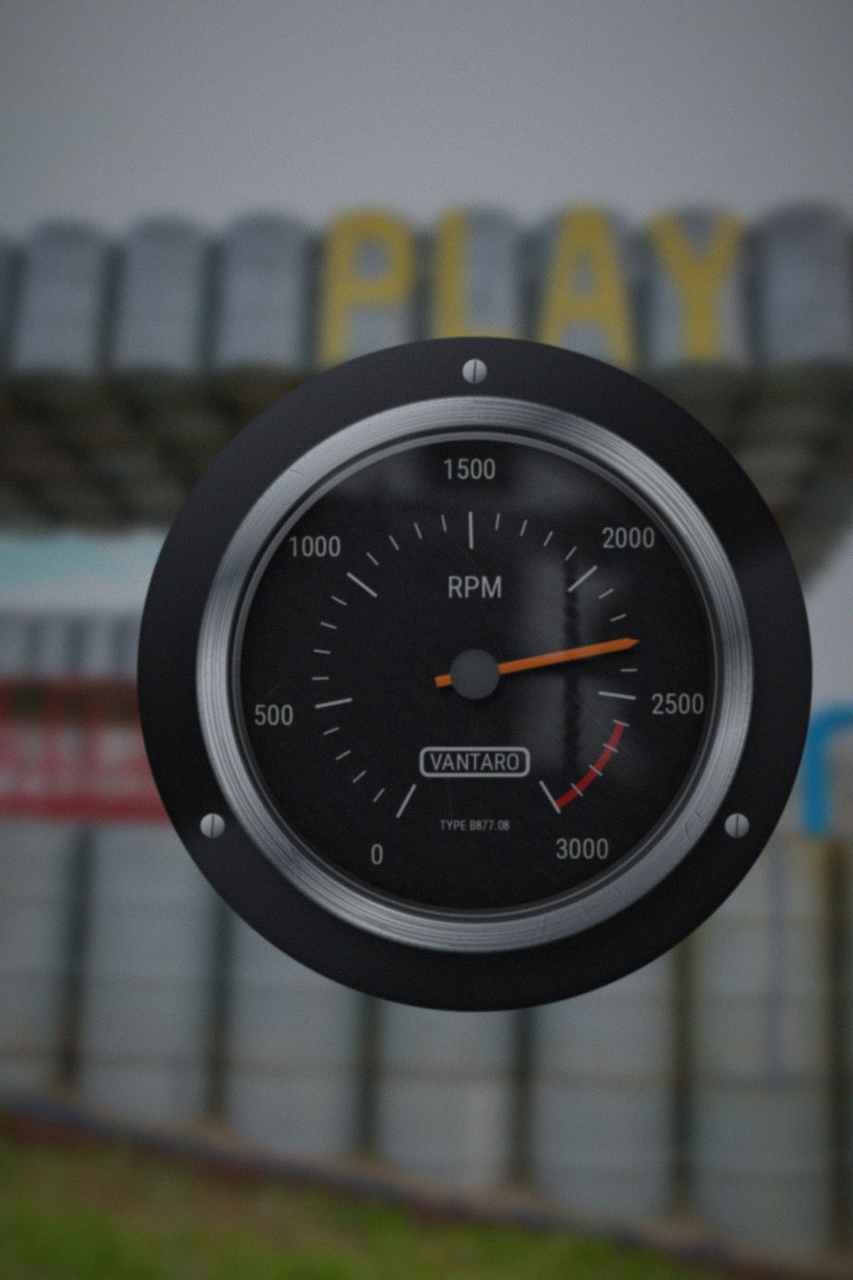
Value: 2300,rpm
